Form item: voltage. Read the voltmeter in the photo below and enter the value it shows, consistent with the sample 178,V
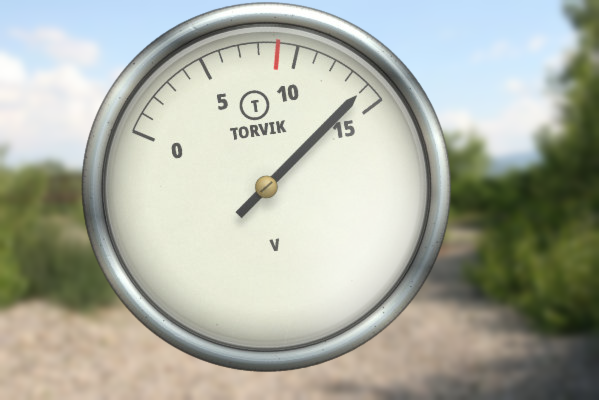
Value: 14,V
